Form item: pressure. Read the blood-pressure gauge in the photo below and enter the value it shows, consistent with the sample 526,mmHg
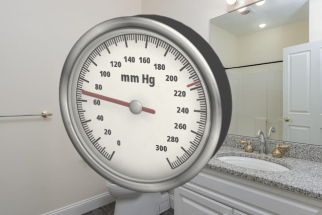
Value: 70,mmHg
